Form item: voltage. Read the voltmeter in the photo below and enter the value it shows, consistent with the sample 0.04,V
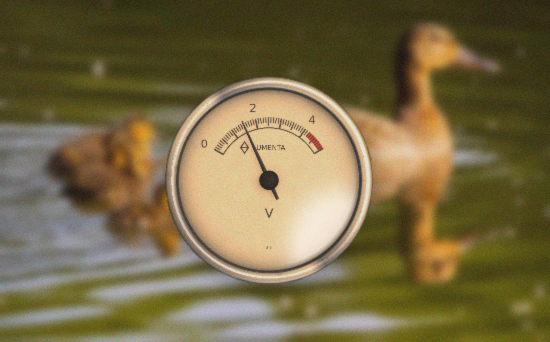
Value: 1.5,V
